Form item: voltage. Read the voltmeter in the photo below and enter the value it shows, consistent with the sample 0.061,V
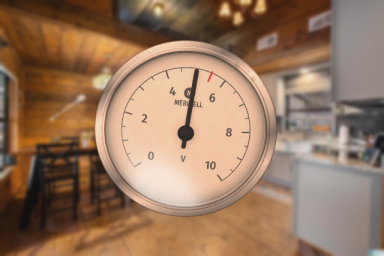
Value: 5,V
